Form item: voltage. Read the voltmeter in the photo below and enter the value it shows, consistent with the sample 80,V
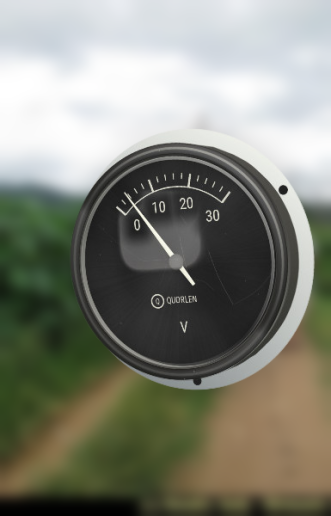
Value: 4,V
